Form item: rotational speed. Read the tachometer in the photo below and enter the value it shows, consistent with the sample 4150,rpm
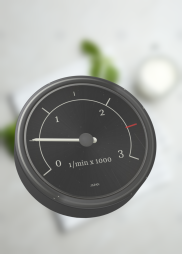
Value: 500,rpm
